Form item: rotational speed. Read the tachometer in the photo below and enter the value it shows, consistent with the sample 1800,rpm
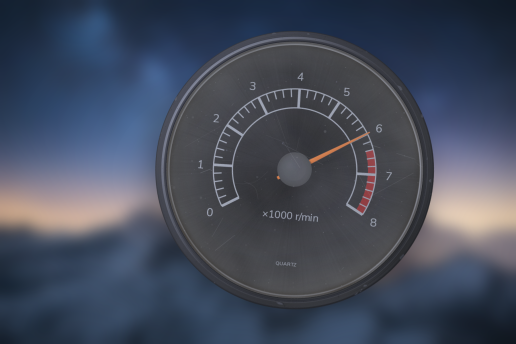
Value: 6000,rpm
